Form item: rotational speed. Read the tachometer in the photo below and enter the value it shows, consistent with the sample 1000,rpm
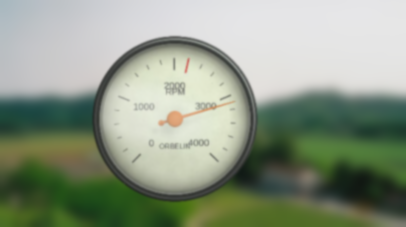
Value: 3100,rpm
